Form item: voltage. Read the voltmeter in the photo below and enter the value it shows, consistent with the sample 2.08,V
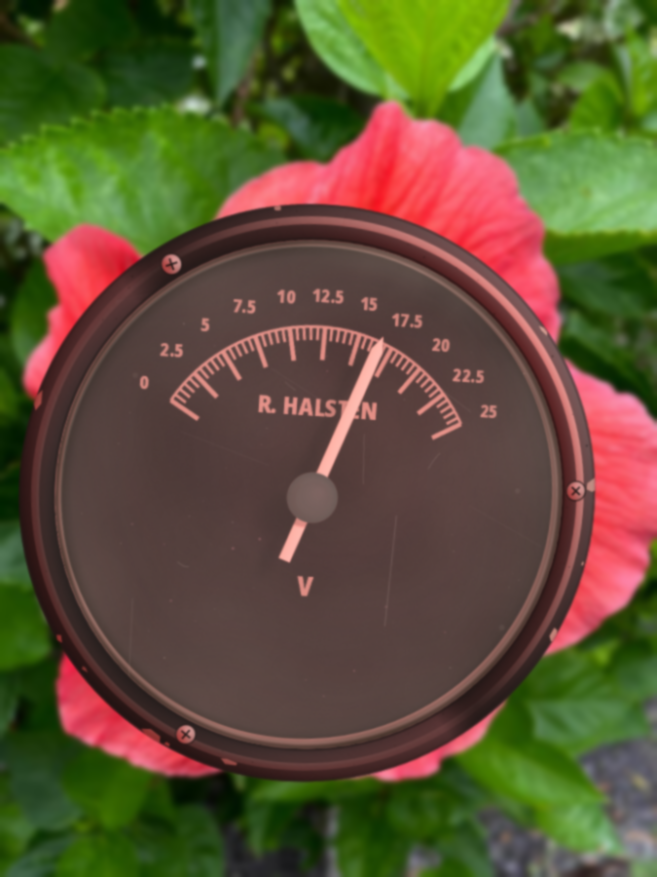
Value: 16.5,V
